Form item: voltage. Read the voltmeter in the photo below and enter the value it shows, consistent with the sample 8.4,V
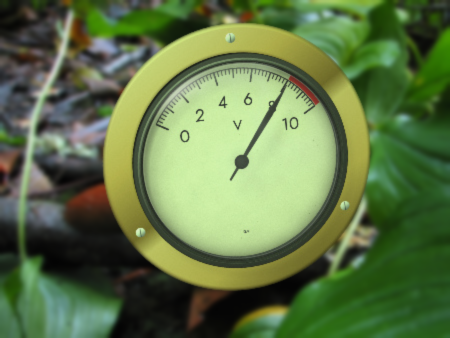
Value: 8,V
